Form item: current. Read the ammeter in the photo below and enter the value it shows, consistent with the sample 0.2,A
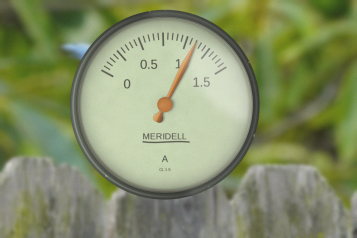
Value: 1.1,A
